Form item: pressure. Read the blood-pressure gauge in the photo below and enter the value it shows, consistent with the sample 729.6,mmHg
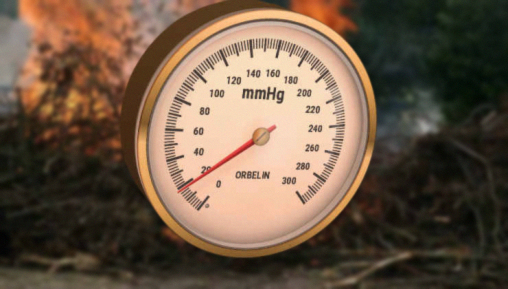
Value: 20,mmHg
